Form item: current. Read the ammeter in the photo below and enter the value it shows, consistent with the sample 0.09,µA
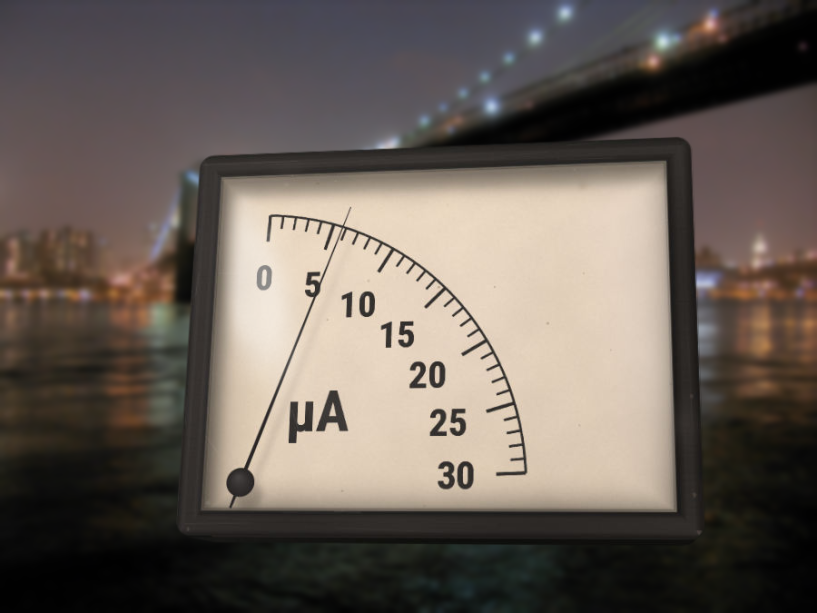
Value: 6,µA
